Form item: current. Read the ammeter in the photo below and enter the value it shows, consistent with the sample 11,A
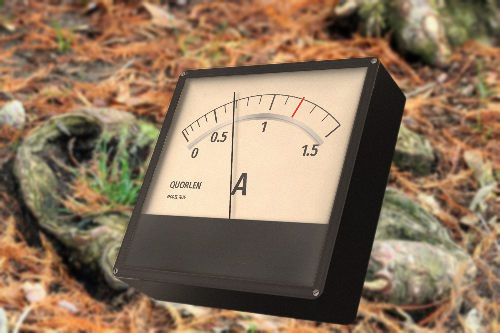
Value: 0.7,A
